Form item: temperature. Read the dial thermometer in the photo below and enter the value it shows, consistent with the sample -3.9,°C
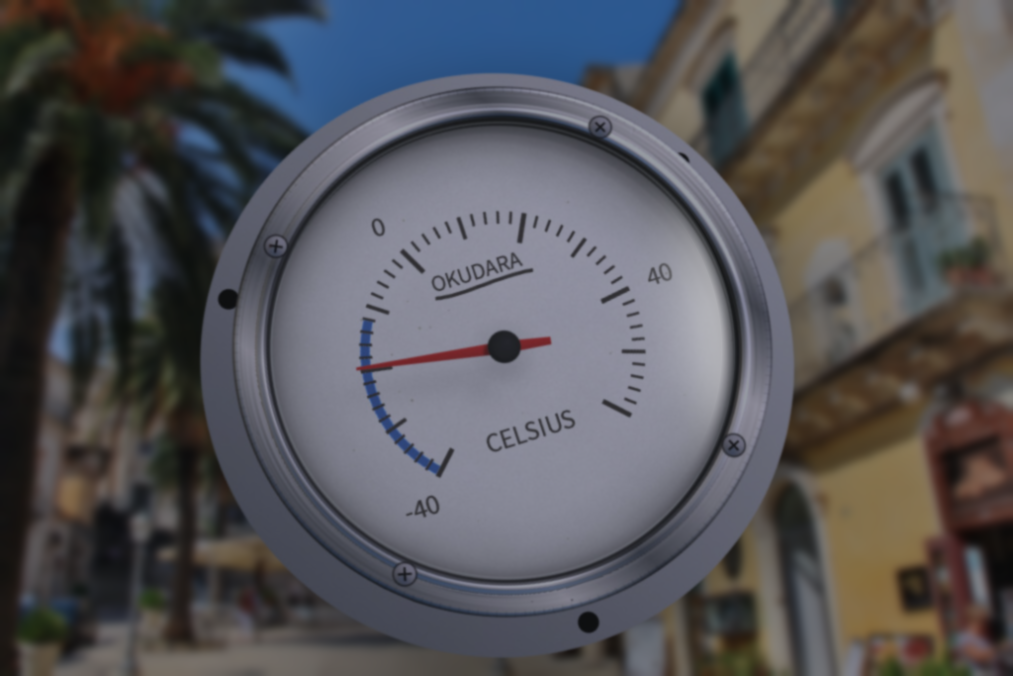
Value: -20,°C
